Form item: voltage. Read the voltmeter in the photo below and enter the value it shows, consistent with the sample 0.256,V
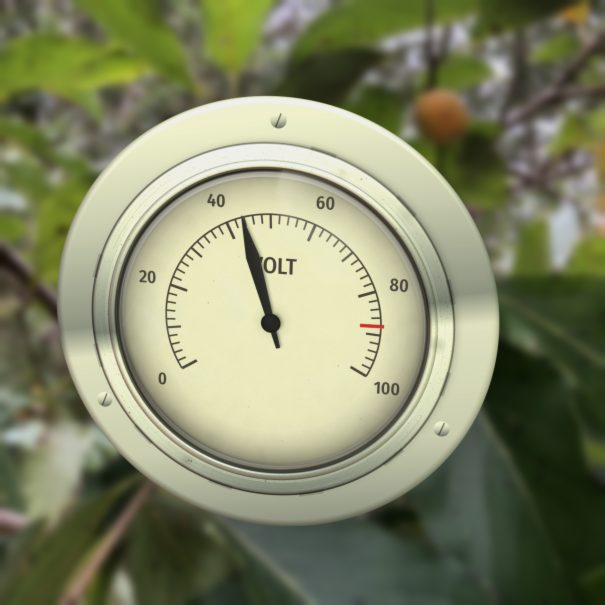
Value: 44,V
